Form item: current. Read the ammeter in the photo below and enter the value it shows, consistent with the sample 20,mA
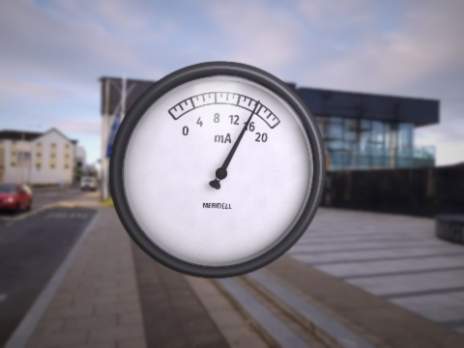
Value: 15,mA
